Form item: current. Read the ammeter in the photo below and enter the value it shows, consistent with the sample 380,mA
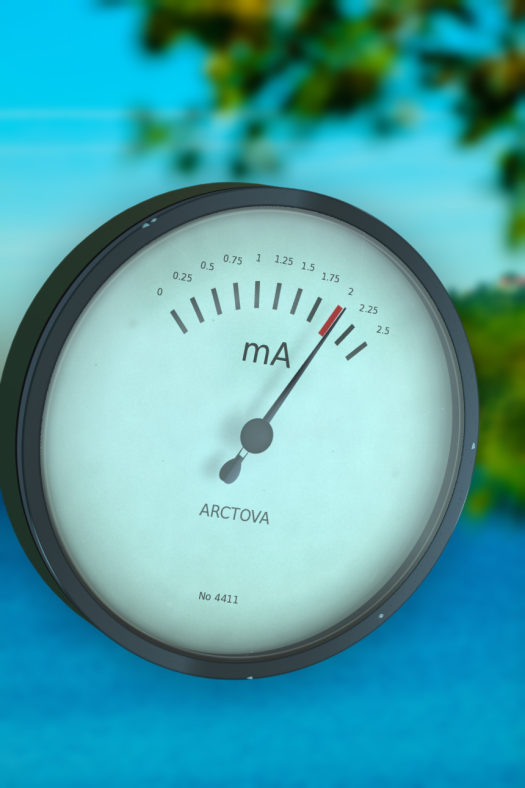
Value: 2,mA
